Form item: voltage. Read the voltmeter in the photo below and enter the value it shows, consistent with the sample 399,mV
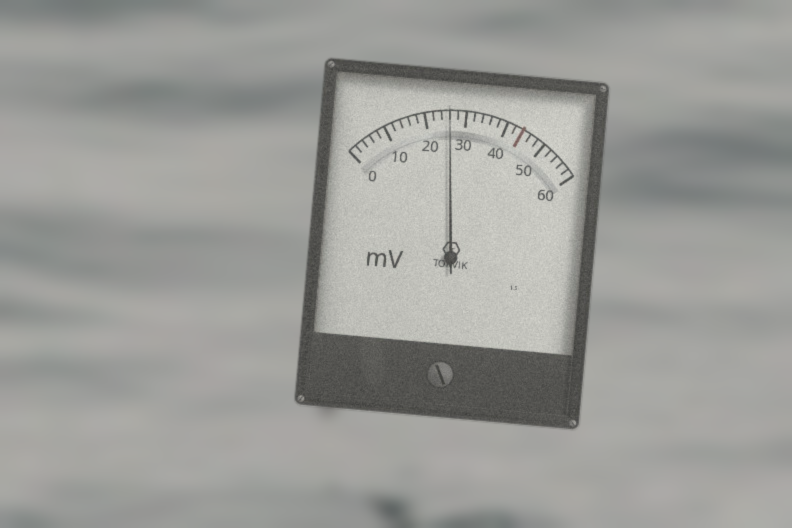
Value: 26,mV
